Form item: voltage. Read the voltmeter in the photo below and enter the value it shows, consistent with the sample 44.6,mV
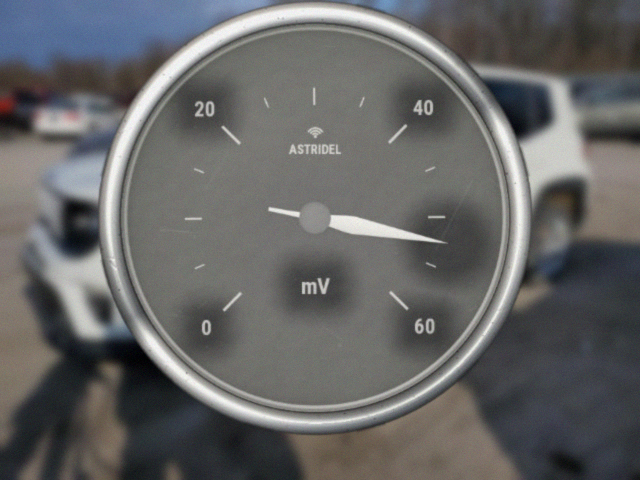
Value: 52.5,mV
